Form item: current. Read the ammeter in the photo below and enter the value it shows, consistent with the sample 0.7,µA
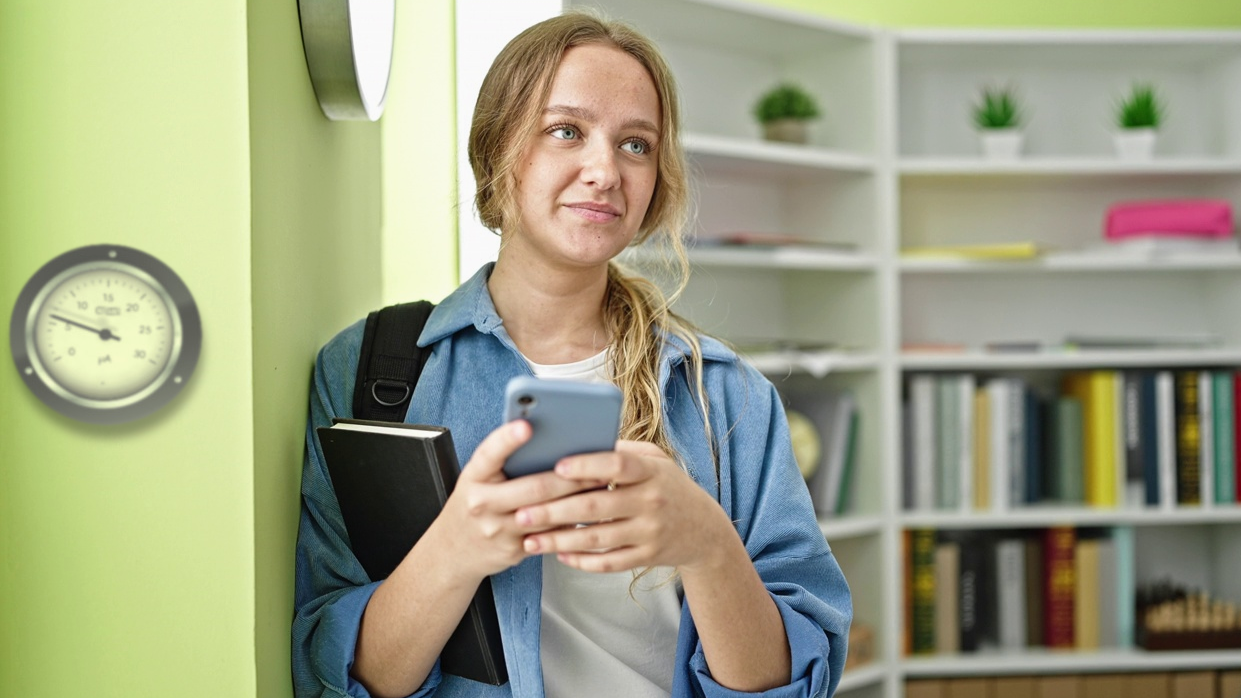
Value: 6,µA
